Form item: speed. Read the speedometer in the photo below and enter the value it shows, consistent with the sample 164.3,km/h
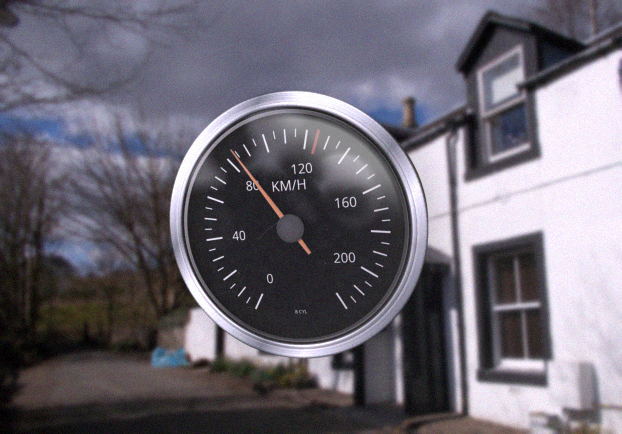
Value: 85,km/h
